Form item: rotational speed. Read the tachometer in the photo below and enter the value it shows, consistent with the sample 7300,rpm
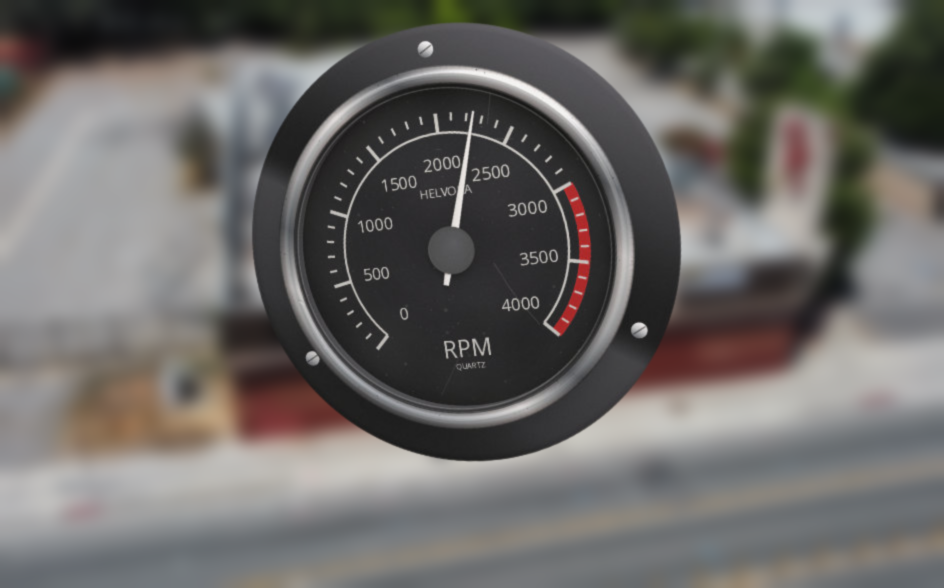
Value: 2250,rpm
